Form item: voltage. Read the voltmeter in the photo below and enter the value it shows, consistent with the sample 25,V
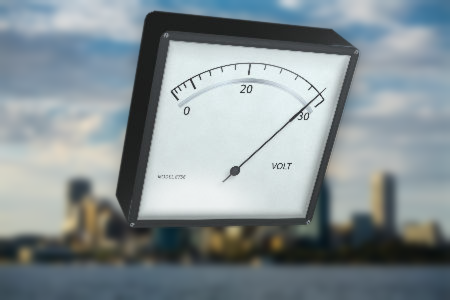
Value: 29,V
